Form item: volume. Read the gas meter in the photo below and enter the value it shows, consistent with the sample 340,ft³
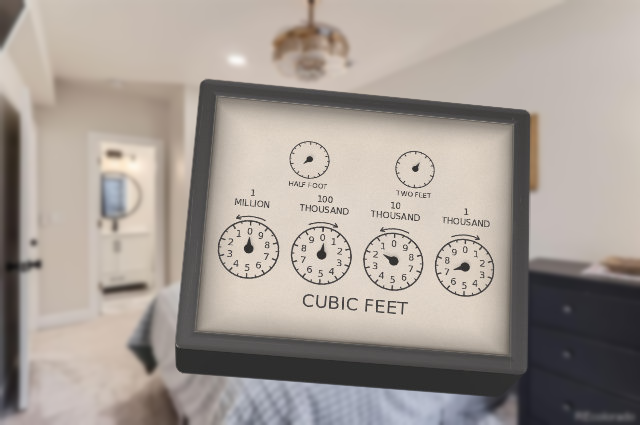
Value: 1700,ft³
